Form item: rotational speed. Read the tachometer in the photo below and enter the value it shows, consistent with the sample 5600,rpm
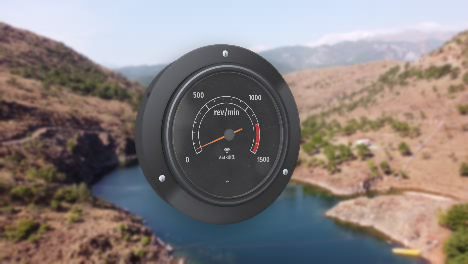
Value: 50,rpm
